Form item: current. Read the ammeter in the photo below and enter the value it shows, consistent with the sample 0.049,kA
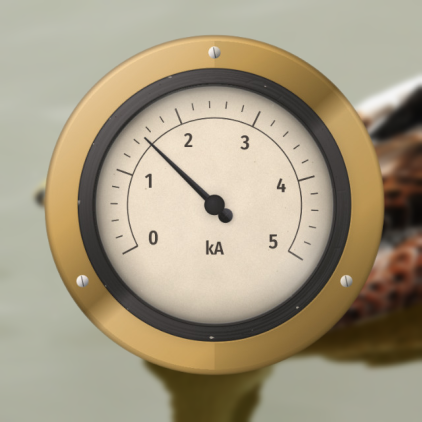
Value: 1.5,kA
